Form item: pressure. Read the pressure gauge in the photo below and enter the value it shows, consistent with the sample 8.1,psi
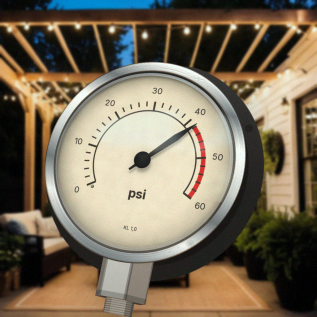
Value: 42,psi
